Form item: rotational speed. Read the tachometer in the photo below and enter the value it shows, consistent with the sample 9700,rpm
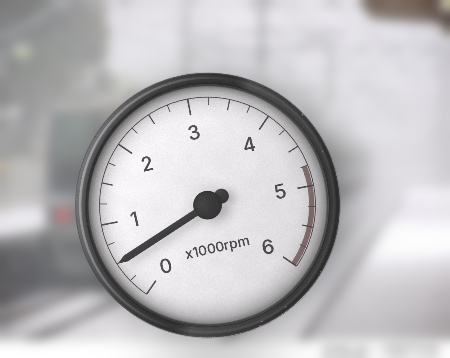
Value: 500,rpm
